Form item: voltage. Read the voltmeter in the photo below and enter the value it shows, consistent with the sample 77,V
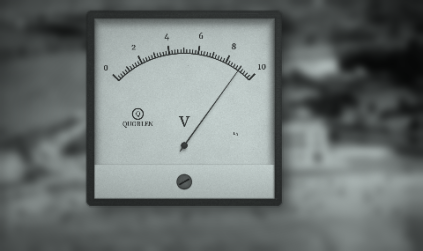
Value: 9,V
